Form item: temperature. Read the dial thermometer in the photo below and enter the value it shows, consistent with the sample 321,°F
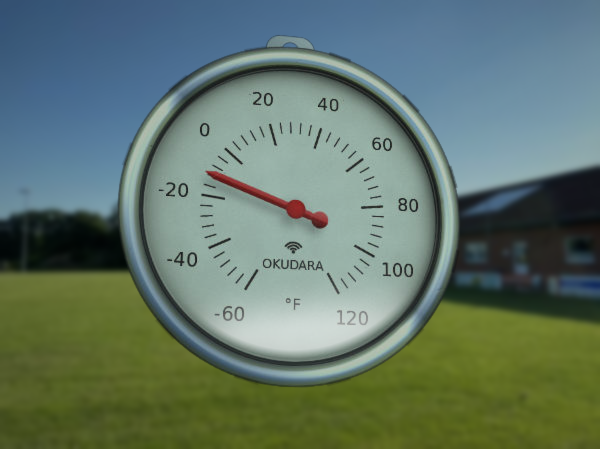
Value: -12,°F
